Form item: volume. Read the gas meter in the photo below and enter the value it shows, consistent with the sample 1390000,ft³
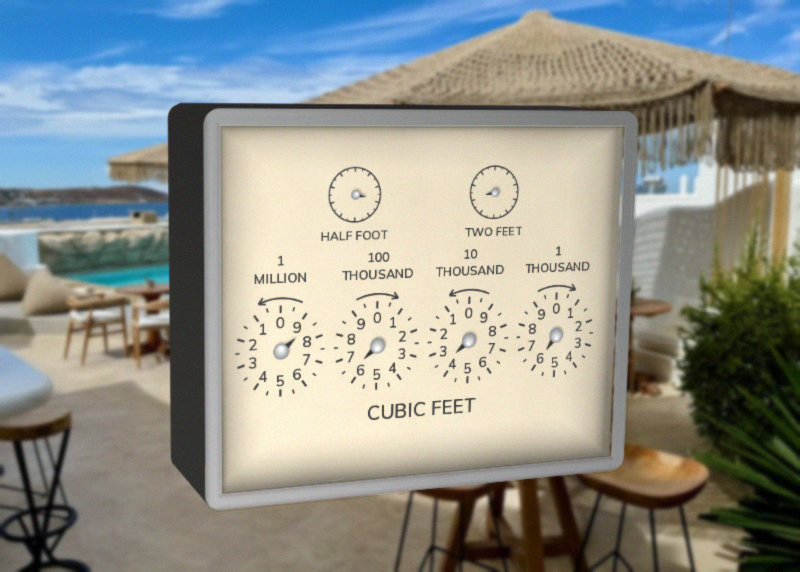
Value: 863600,ft³
